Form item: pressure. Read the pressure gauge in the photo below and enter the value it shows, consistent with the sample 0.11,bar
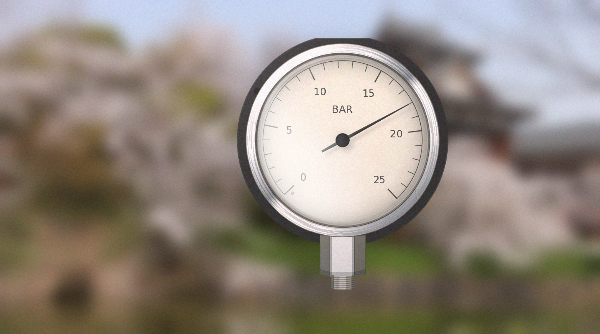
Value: 18,bar
